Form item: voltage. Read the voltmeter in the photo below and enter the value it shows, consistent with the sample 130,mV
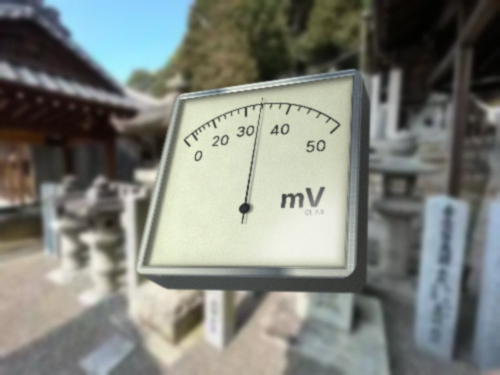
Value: 34,mV
